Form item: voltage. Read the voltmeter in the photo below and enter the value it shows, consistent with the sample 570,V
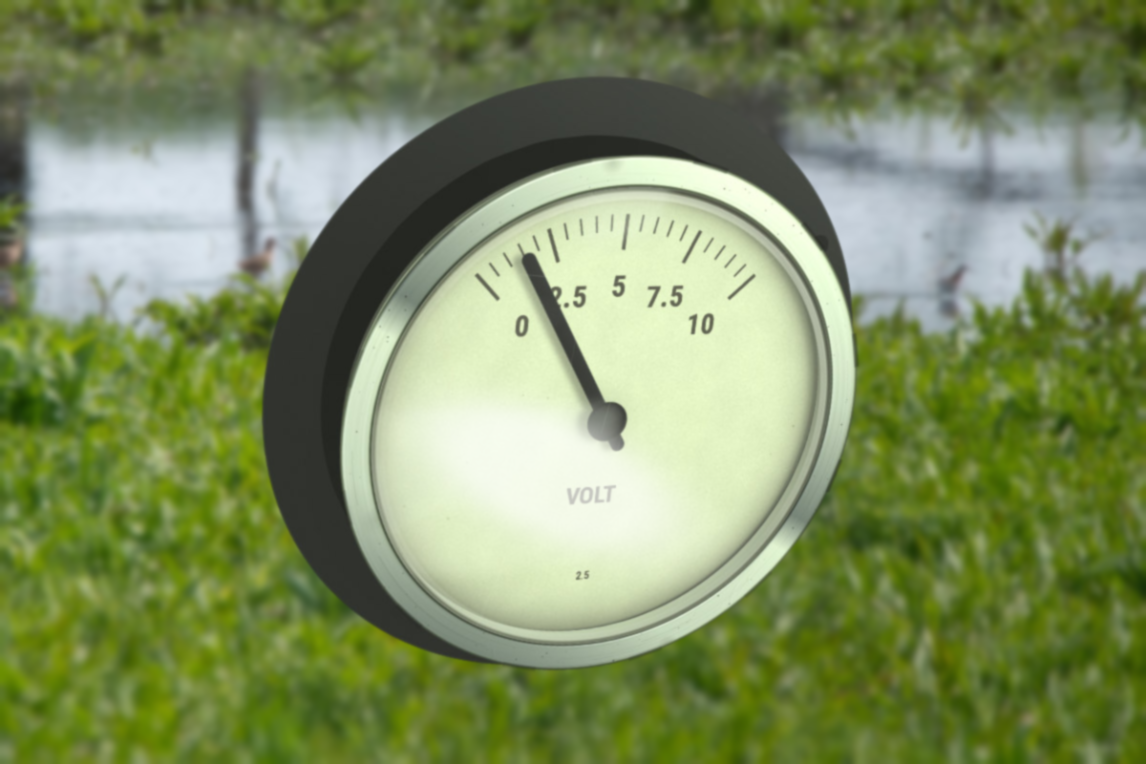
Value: 1.5,V
